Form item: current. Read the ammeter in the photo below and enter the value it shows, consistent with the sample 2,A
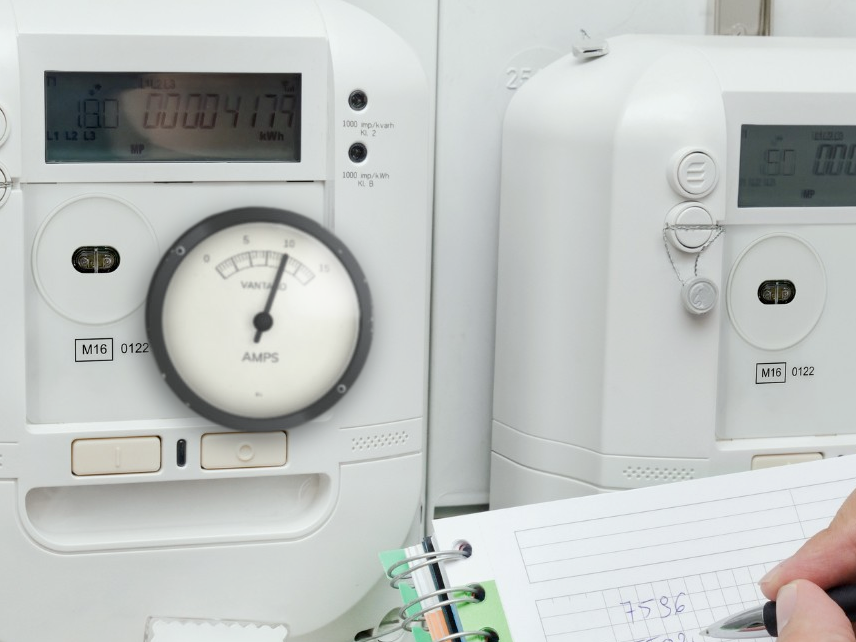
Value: 10,A
